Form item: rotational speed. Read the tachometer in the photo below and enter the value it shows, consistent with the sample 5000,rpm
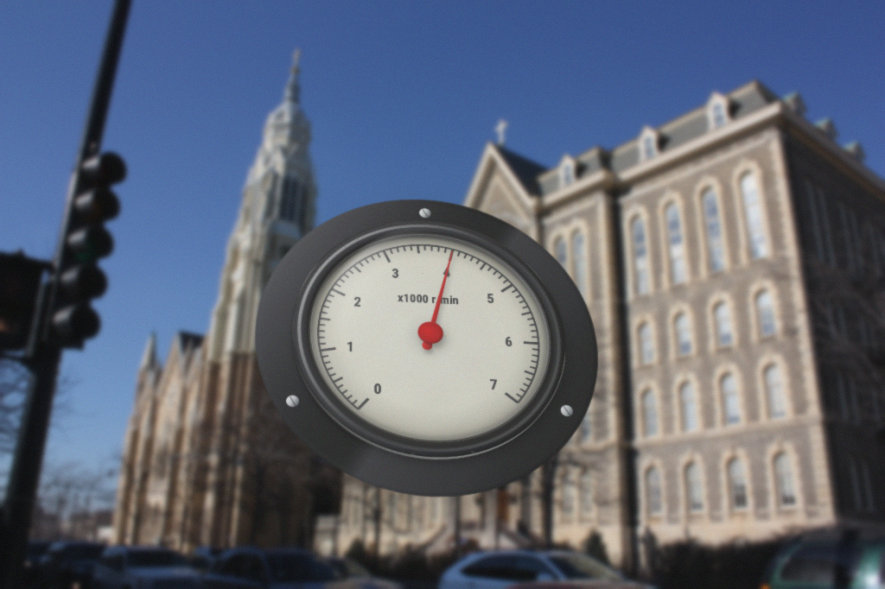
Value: 4000,rpm
